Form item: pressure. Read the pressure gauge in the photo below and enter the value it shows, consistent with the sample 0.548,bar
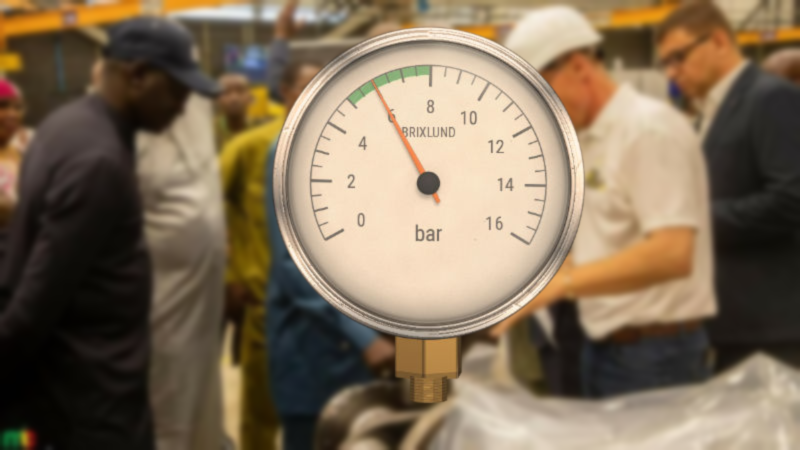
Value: 6,bar
